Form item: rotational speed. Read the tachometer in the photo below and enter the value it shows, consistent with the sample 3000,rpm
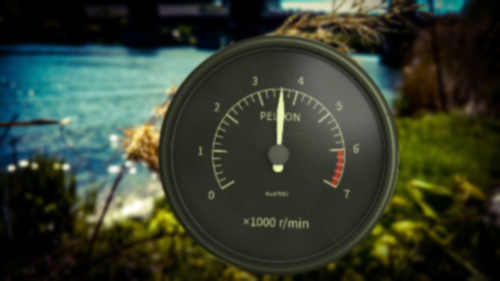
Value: 3600,rpm
